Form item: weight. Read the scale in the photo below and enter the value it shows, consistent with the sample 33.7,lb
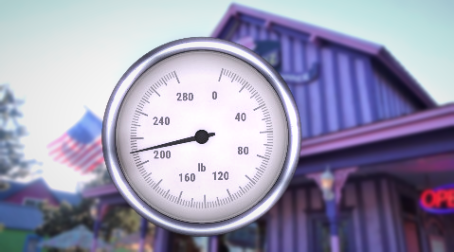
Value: 210,lb
